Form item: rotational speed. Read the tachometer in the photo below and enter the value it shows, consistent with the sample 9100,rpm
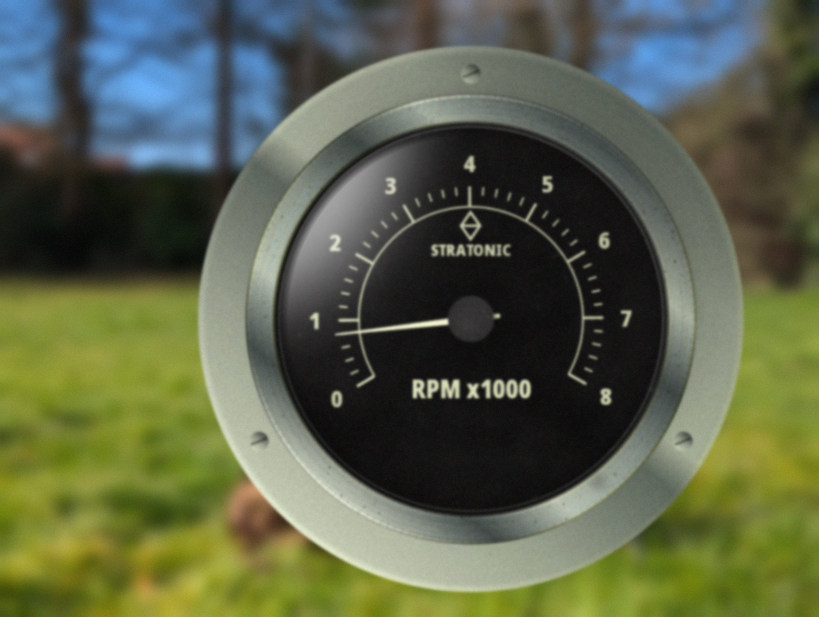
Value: 800,rpm
